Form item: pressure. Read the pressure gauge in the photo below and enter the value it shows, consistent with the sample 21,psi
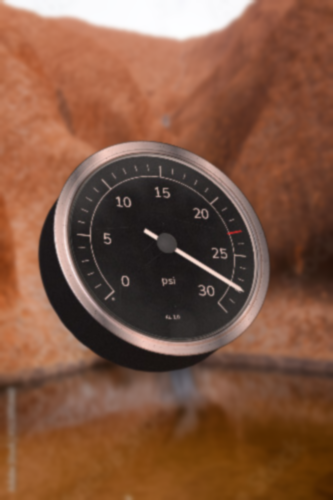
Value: 28,psi
